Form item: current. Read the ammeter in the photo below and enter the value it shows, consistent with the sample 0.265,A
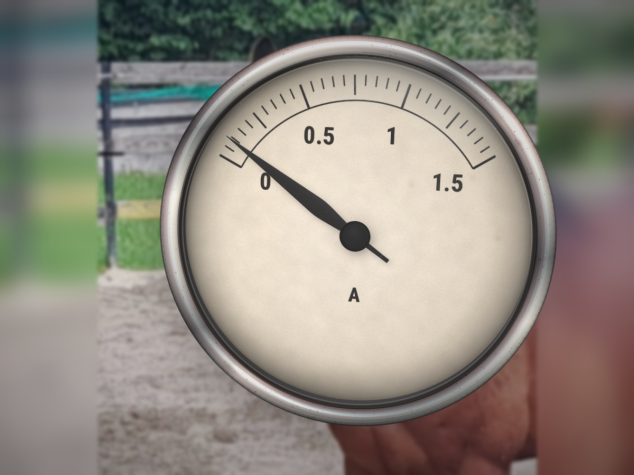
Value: 0.1,A
